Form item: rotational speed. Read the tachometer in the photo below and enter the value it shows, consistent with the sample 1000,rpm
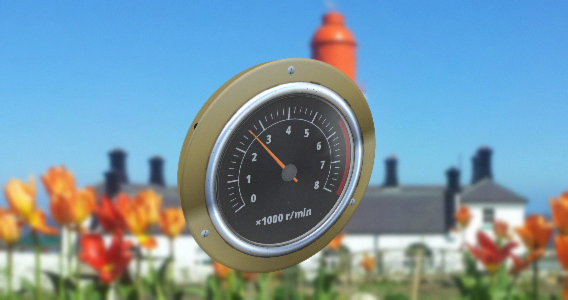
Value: 2600,rpm
